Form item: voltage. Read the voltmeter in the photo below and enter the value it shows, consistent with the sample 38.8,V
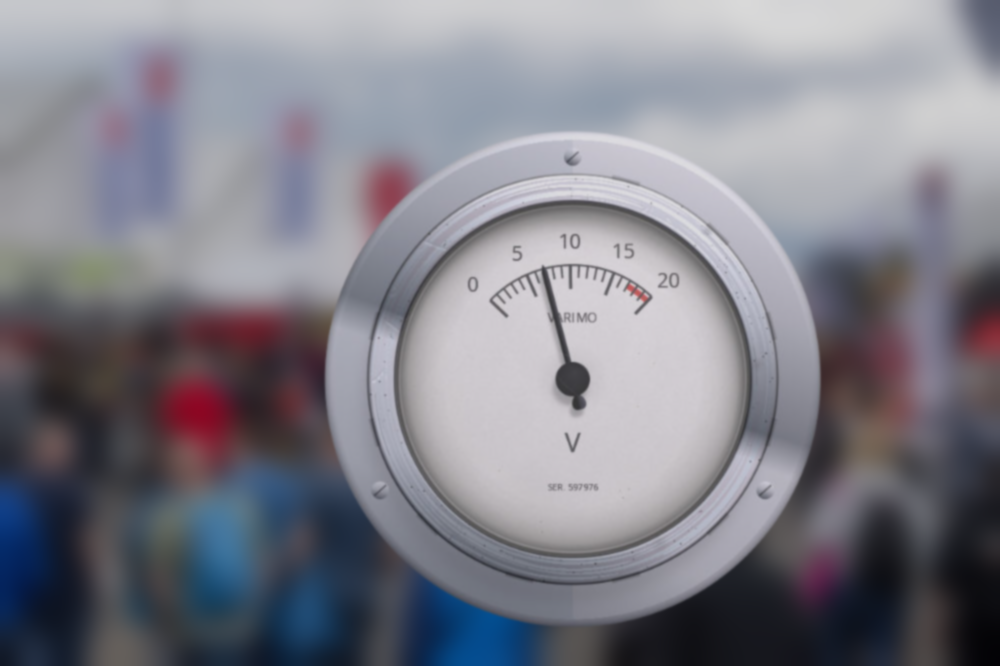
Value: 7,V
